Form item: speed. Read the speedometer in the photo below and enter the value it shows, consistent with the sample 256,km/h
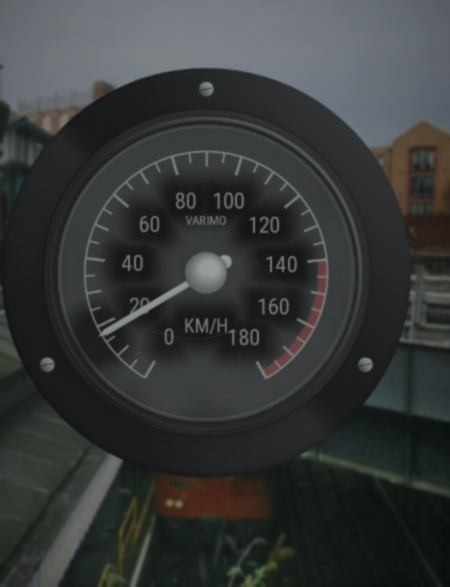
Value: 17.5,km/h
